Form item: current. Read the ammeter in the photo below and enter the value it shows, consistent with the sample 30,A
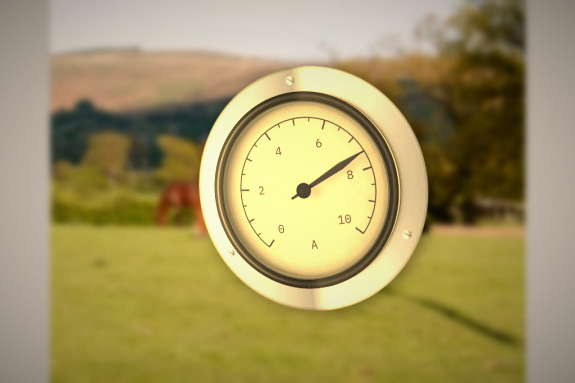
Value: 7.5,A
